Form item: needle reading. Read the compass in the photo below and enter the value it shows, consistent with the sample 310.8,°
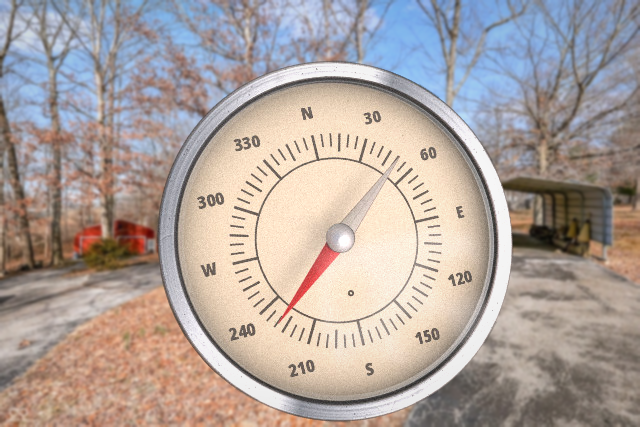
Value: 230,°
